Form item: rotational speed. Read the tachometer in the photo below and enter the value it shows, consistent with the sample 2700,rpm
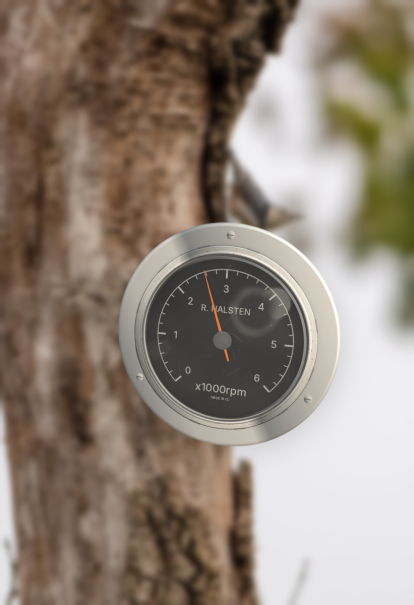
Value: 2600,rpm
